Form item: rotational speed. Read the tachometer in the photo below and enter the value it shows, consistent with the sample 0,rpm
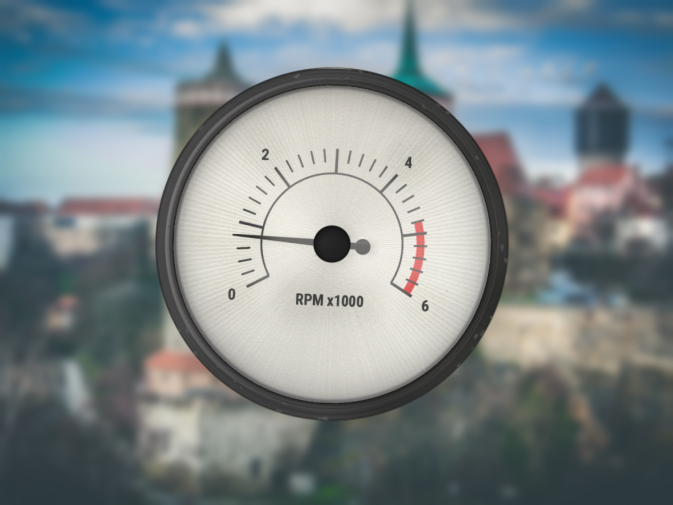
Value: 800,rpm
